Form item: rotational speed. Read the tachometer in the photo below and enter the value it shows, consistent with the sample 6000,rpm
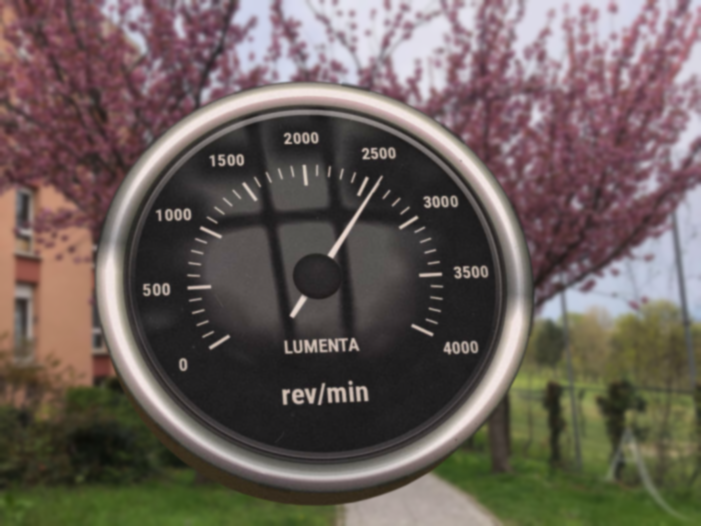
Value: 2600,rpm
